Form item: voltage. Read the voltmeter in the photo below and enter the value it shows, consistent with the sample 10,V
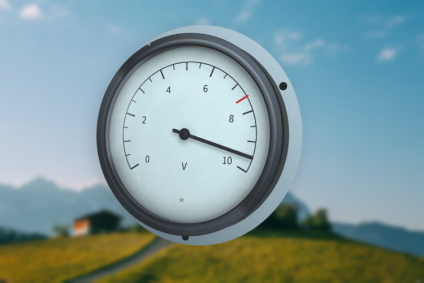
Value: 9.5,V
